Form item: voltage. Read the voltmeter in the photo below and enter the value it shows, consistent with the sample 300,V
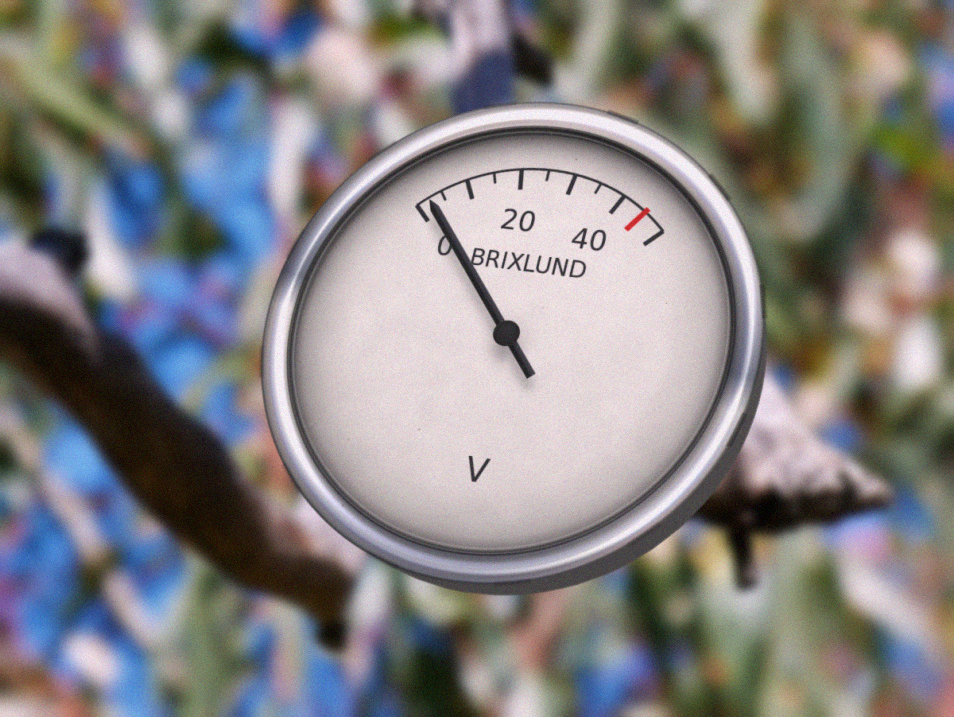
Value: 2.5,V
